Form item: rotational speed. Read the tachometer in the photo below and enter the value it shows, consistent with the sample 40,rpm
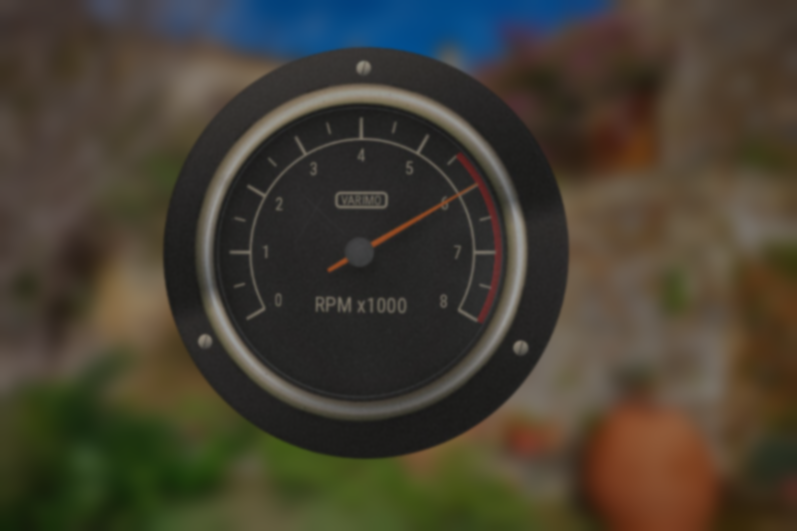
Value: 6000,rpm
